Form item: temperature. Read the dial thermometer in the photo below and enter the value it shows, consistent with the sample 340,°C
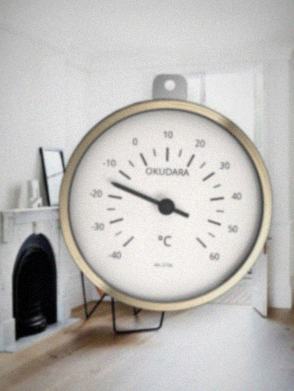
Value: -15,°C
